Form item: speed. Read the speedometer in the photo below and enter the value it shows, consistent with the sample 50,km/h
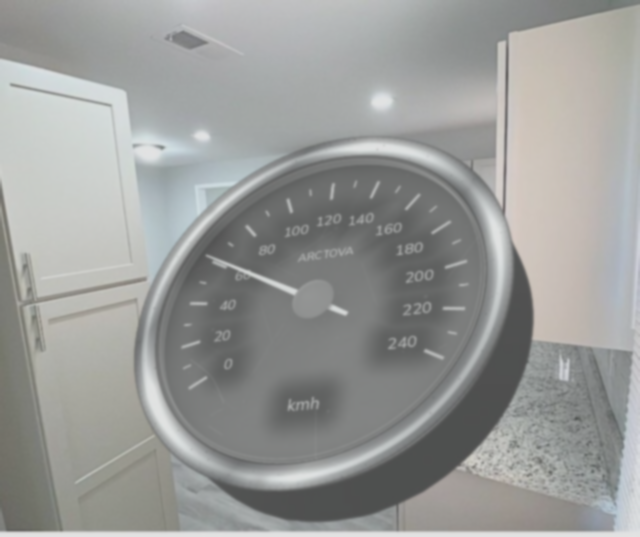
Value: 60,km/h
